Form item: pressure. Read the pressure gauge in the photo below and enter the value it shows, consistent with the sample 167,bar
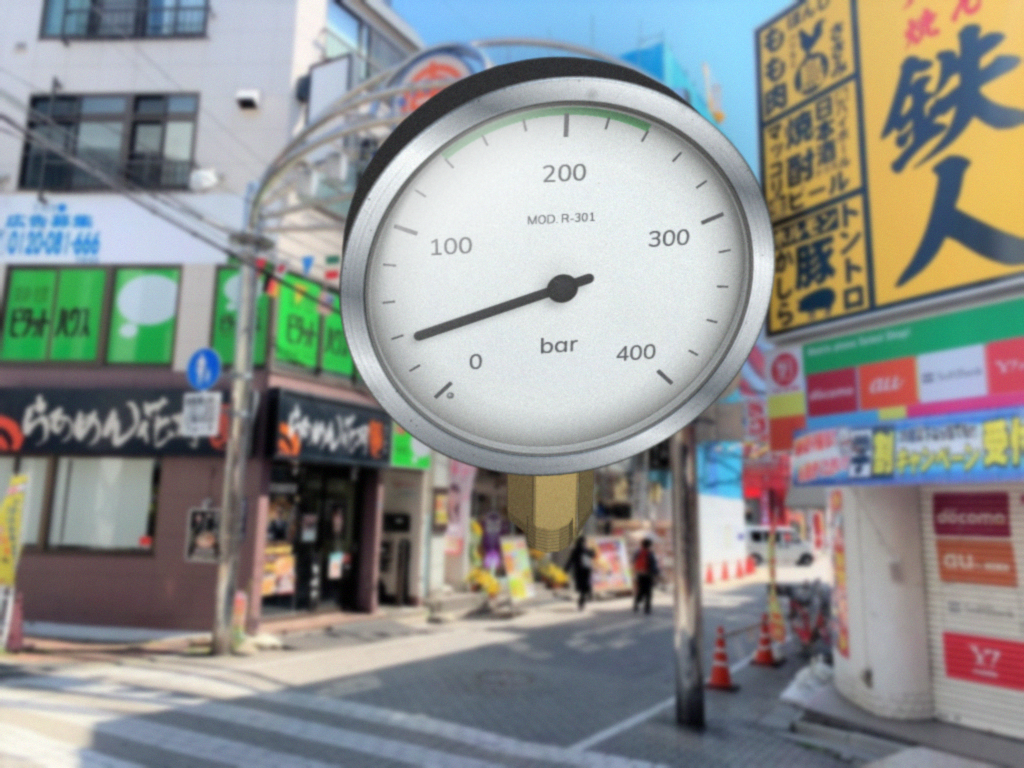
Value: 40,bar
